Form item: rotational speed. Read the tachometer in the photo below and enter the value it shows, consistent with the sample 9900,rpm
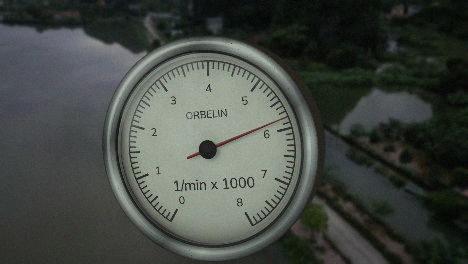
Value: 5800,rpm
